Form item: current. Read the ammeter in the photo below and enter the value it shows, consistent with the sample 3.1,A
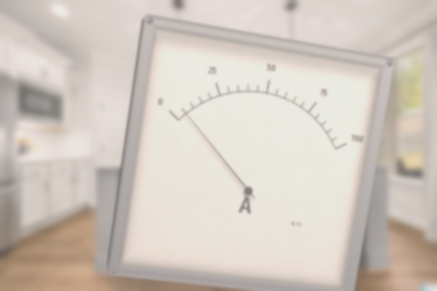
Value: 5,A
